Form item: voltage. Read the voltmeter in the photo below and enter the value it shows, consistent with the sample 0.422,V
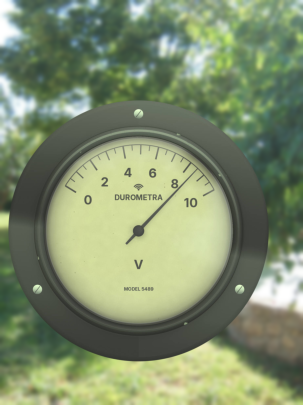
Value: 8.5,V
